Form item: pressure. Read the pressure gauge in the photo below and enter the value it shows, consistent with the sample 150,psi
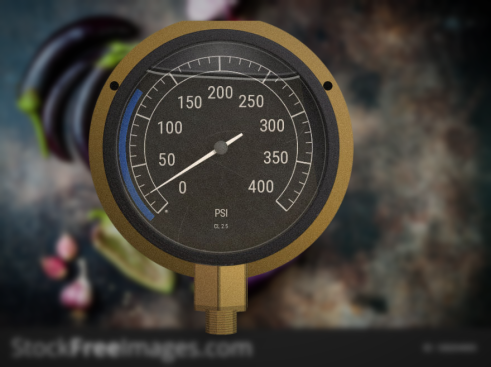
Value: 20,psi
